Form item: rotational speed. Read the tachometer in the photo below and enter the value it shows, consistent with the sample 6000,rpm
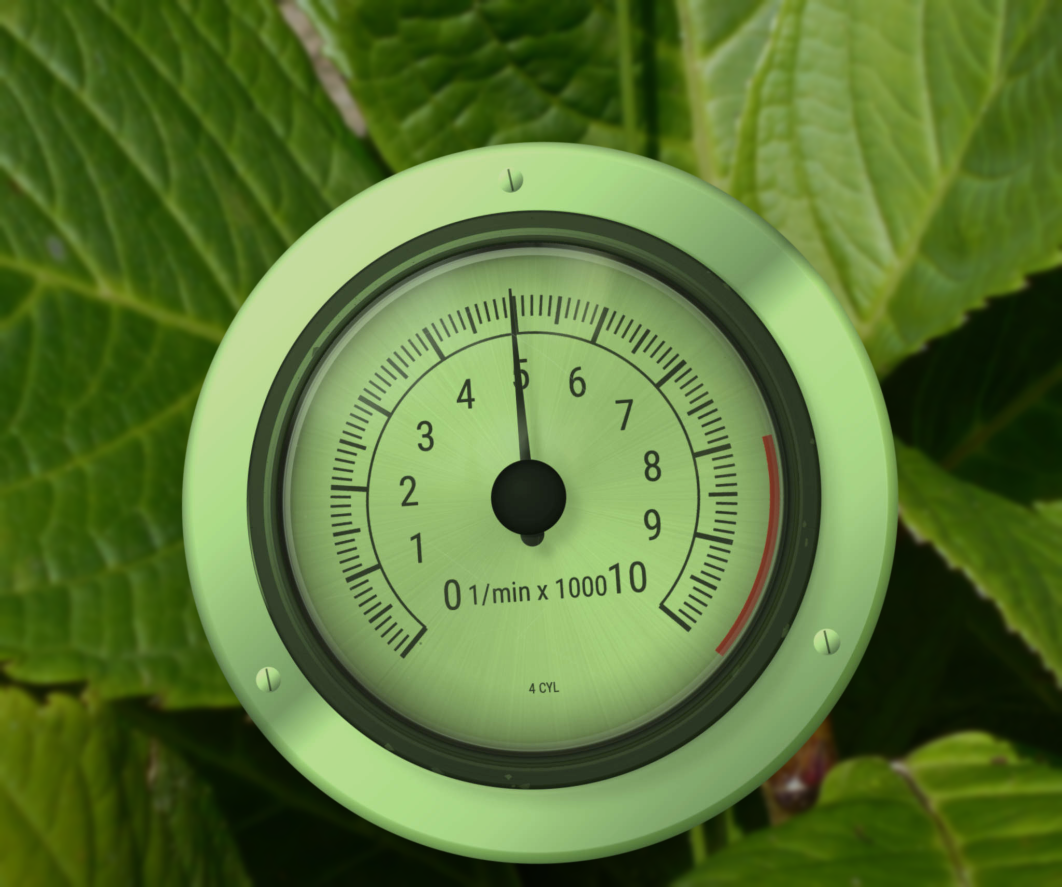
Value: 5000,rpm
